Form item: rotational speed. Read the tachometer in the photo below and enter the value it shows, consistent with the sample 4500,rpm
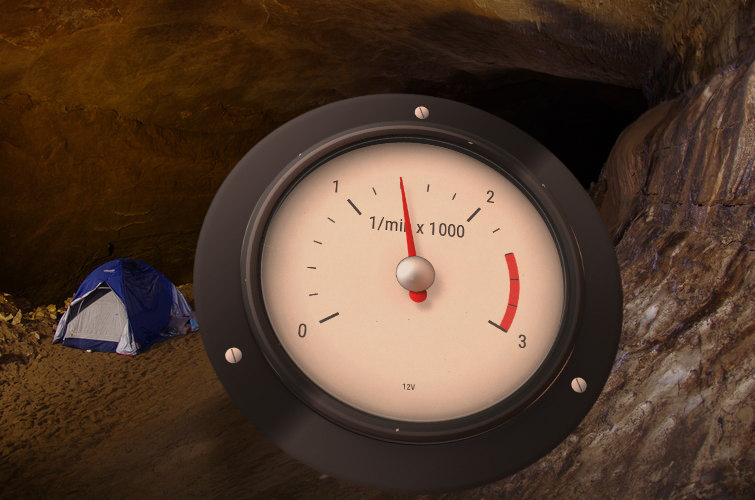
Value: 1400,rpm
